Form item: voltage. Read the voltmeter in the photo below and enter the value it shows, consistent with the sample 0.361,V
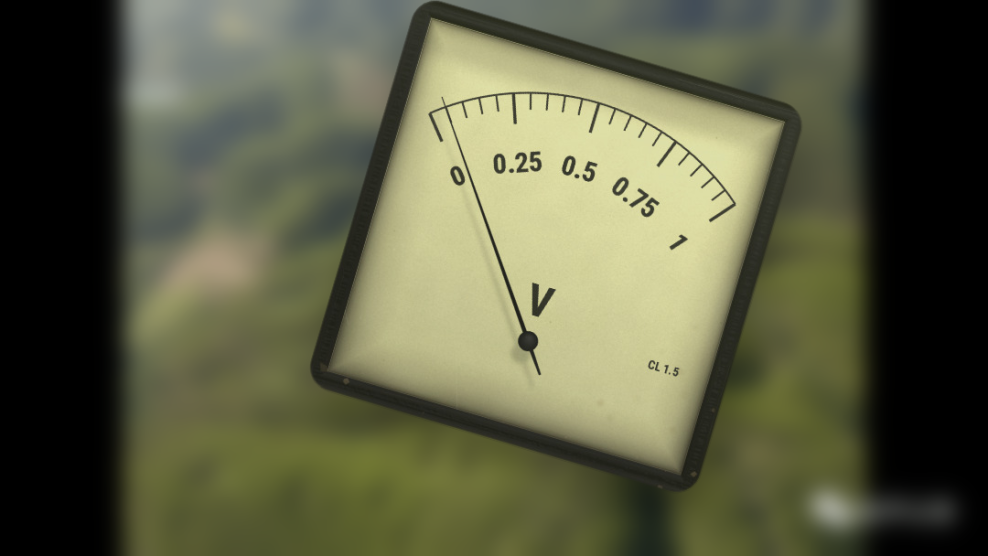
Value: 0.05,V
